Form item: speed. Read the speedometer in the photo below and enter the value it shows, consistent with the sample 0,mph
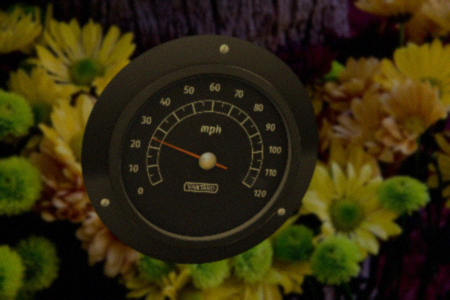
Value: 25,mph
